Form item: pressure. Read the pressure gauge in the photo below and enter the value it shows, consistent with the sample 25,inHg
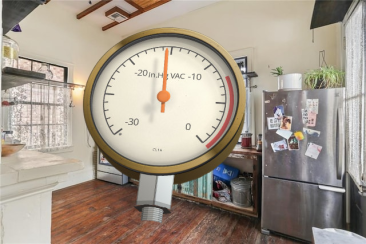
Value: -15.5,inHg
